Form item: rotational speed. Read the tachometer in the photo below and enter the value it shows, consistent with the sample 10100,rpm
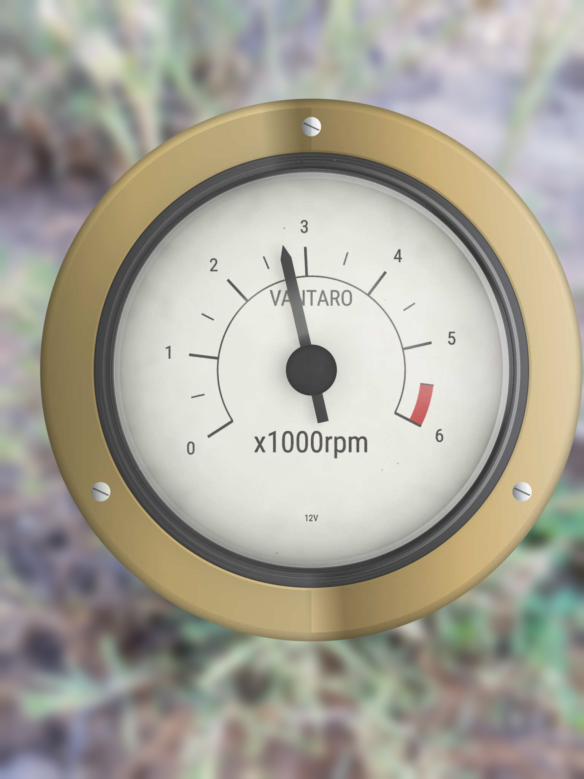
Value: 2750,rpm
